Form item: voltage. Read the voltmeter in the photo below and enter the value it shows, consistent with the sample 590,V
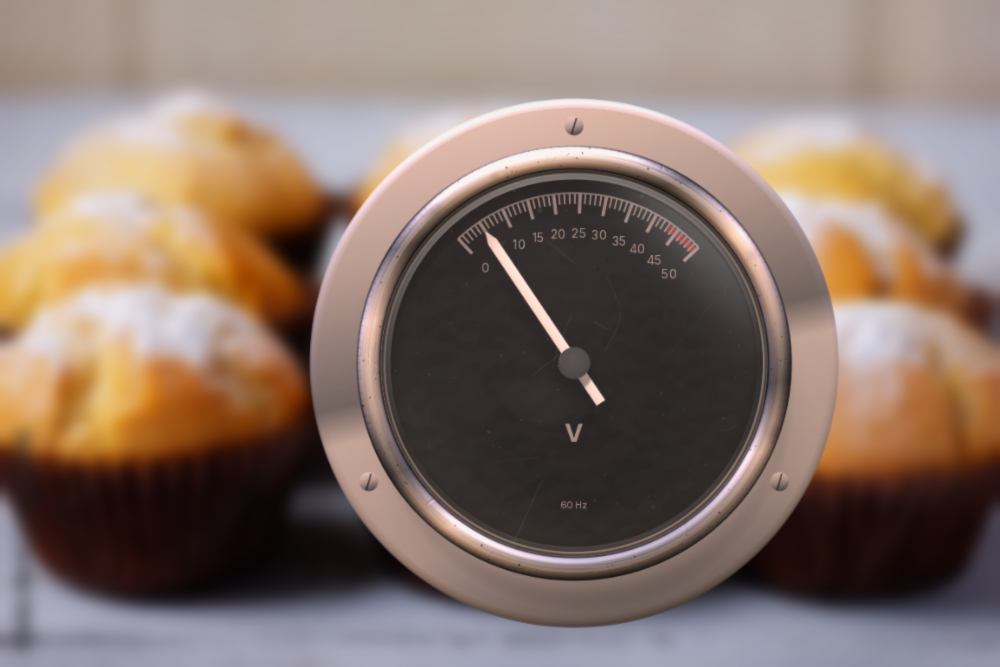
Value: 5,V
